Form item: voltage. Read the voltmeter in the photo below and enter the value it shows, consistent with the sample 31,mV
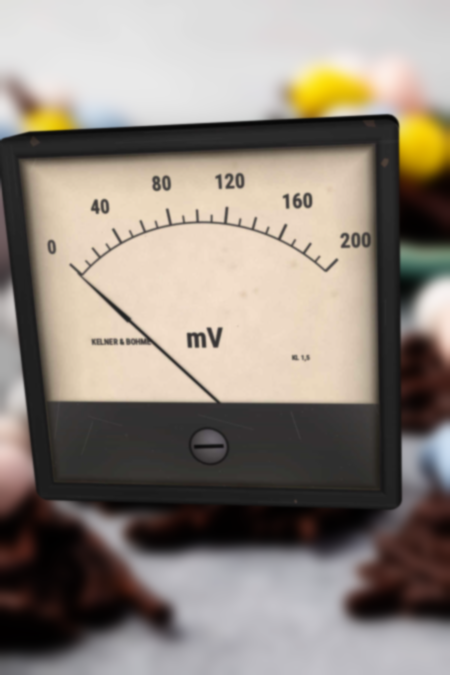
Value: 0,mV
